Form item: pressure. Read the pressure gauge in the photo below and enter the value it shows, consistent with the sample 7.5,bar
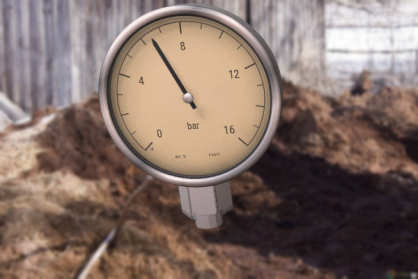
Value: 6.5,bar
